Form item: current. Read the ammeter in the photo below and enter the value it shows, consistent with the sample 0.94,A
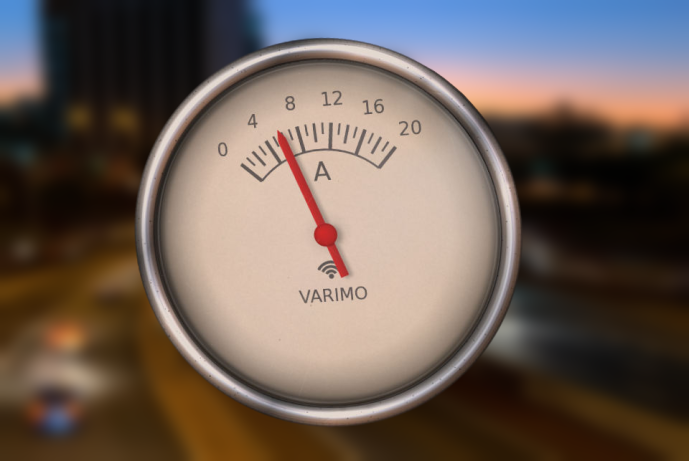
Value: 6,A
